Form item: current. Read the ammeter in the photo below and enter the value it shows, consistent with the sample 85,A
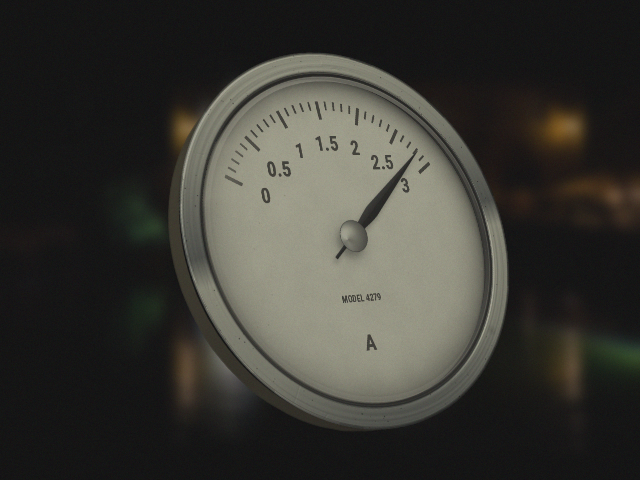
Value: 2.8,A
